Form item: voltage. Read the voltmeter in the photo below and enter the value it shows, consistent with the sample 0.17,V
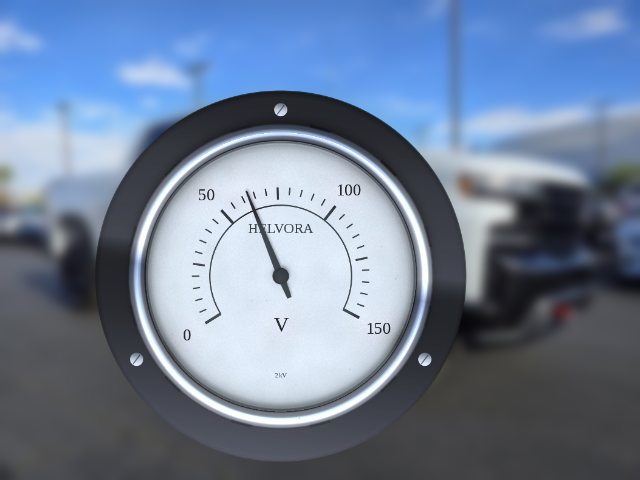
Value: 62.5,V
